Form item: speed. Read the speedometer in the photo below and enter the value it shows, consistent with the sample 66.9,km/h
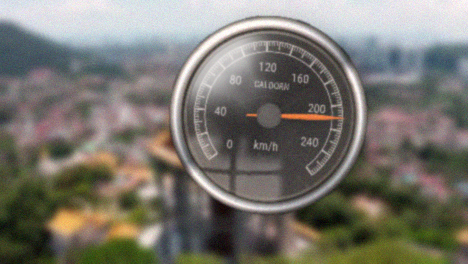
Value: 210,km/h
